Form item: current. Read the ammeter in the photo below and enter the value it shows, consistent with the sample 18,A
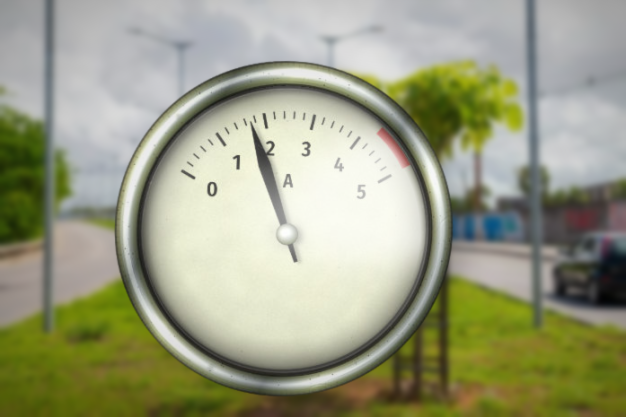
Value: 1.7,A
